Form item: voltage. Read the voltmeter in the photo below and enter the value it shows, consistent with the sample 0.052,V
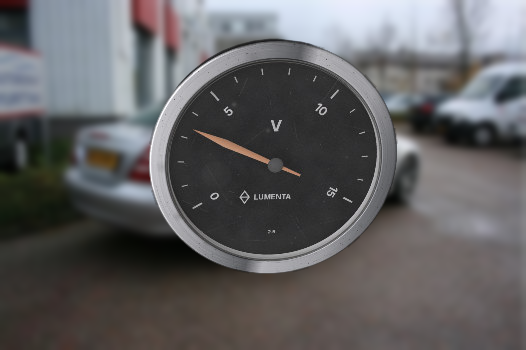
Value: 3.5,V
